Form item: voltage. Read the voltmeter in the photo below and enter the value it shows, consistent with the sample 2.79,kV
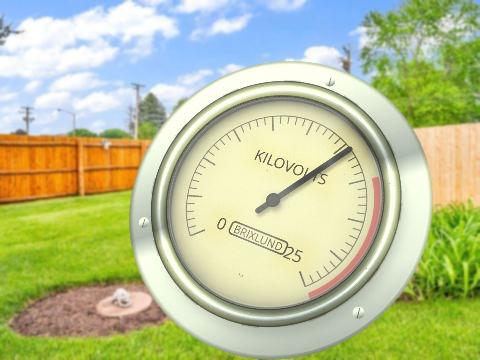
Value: 15.5,kV
